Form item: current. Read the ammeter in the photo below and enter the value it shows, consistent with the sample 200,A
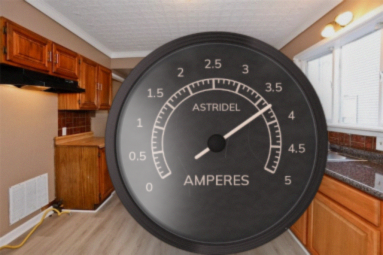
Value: 3.7,A
